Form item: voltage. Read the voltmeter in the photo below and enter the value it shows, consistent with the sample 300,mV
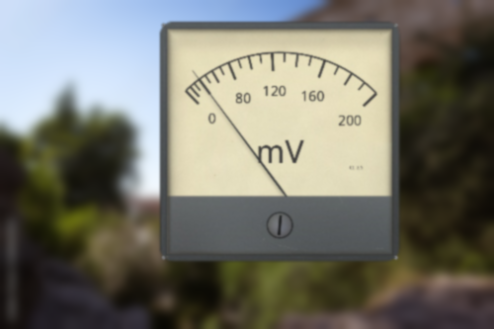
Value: 40,mV
